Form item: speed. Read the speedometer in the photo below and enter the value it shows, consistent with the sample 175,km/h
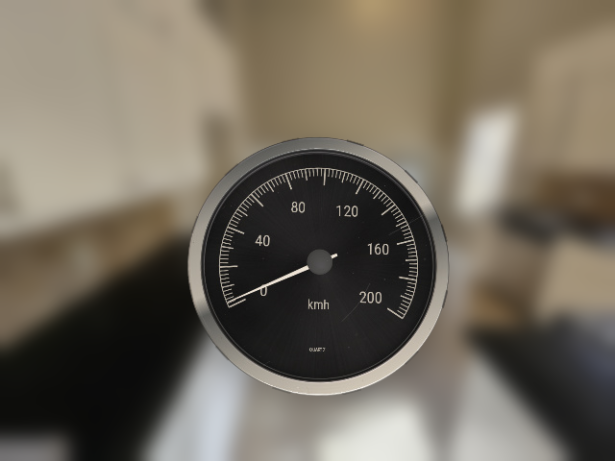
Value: 2,km/h
